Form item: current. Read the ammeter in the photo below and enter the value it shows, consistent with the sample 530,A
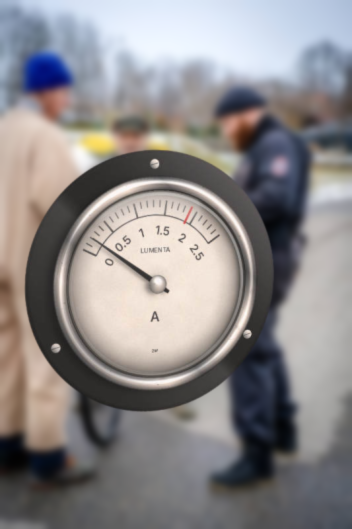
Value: 0.2,A
